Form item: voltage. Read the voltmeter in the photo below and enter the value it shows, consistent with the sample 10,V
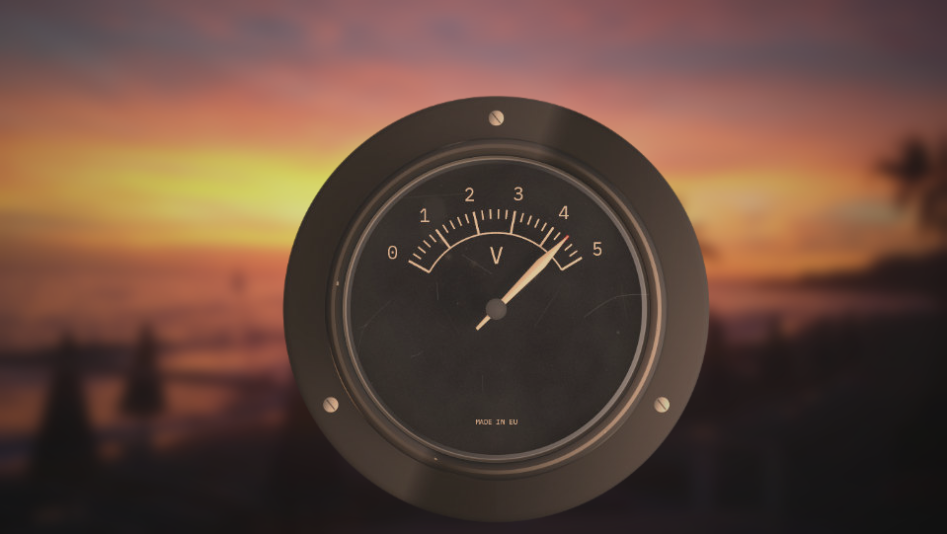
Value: 4.4,V
